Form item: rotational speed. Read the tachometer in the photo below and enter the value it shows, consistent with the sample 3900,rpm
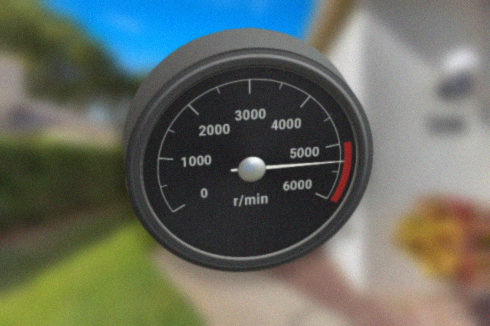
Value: 5250,rpm
